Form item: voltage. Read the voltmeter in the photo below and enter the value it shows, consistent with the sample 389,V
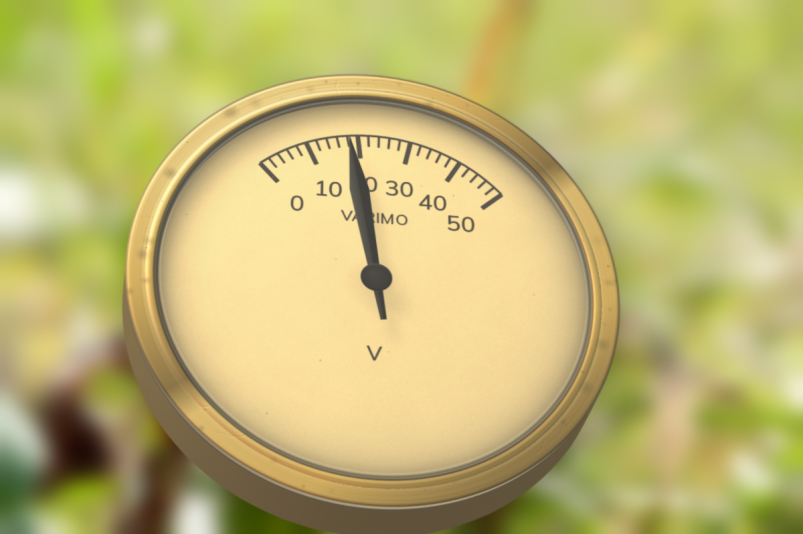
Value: 18,V
